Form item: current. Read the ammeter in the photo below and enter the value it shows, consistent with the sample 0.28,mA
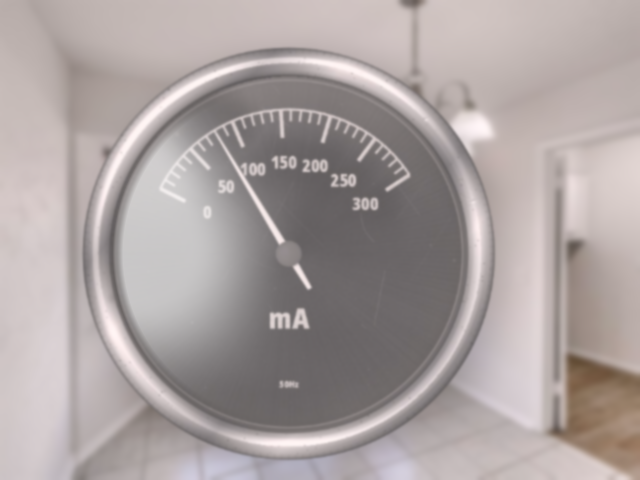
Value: 80,mA
